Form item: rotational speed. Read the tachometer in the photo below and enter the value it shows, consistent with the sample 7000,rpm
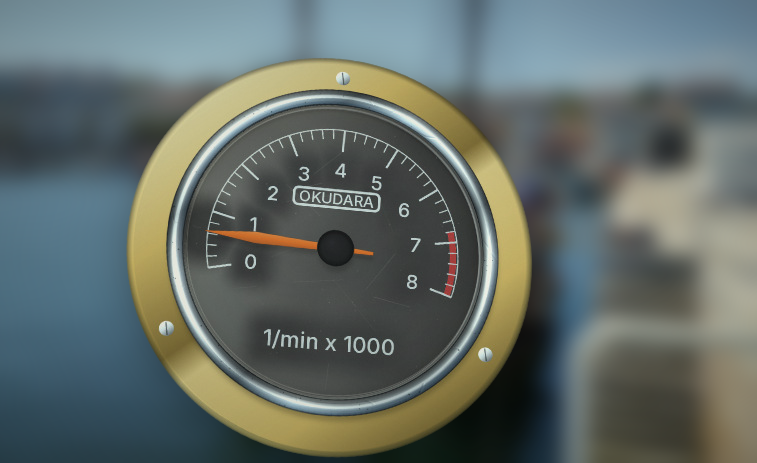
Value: 600,rpm
